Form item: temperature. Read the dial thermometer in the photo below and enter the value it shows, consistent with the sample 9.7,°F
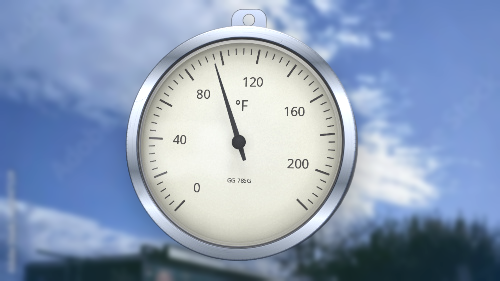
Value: 96,°F
